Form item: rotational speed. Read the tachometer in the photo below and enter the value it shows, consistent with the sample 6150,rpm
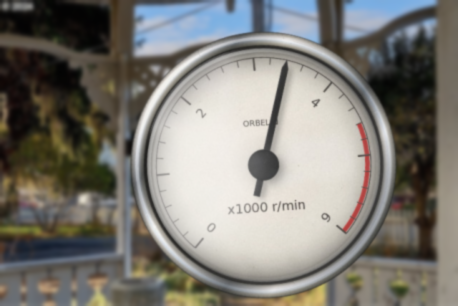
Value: 3400,rpm
